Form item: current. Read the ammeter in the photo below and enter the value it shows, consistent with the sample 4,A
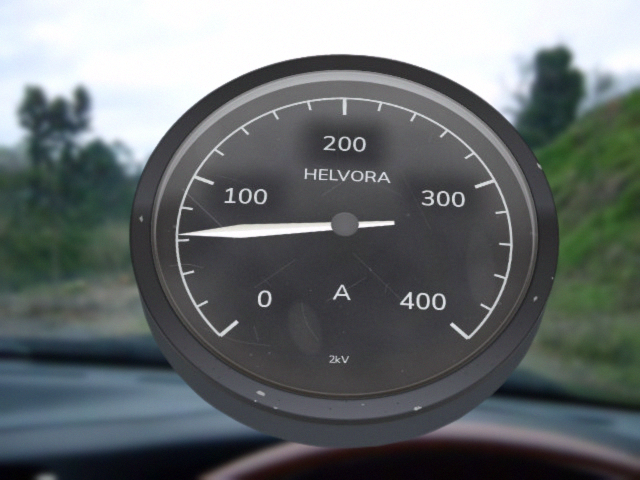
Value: 60,A
